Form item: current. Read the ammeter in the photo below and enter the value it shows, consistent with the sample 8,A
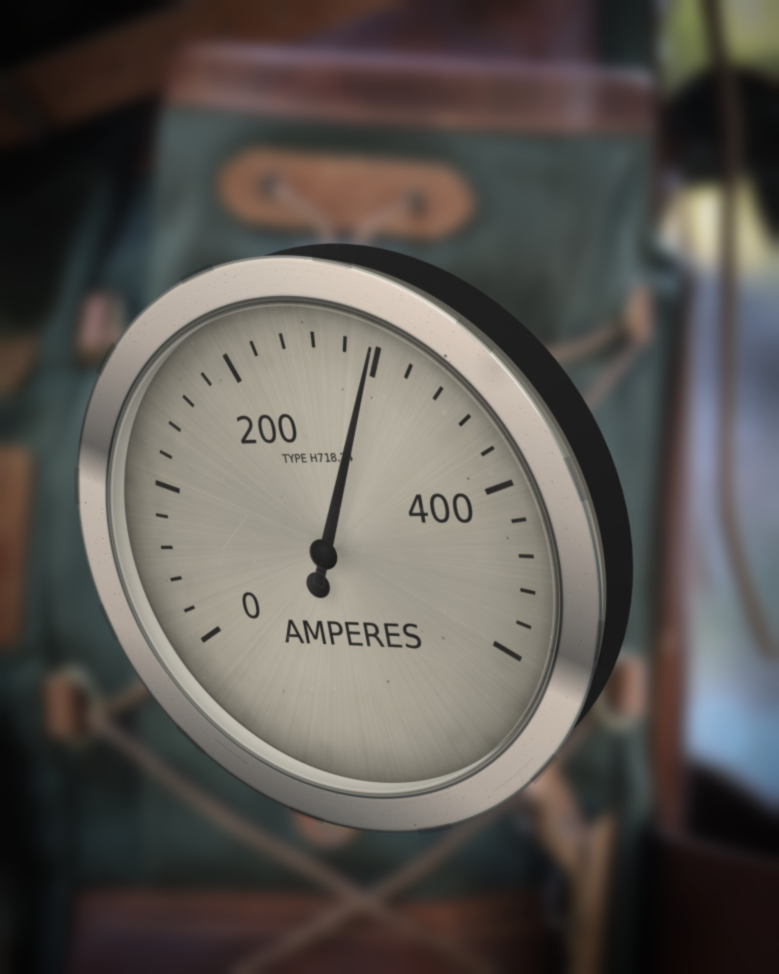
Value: 300,A
